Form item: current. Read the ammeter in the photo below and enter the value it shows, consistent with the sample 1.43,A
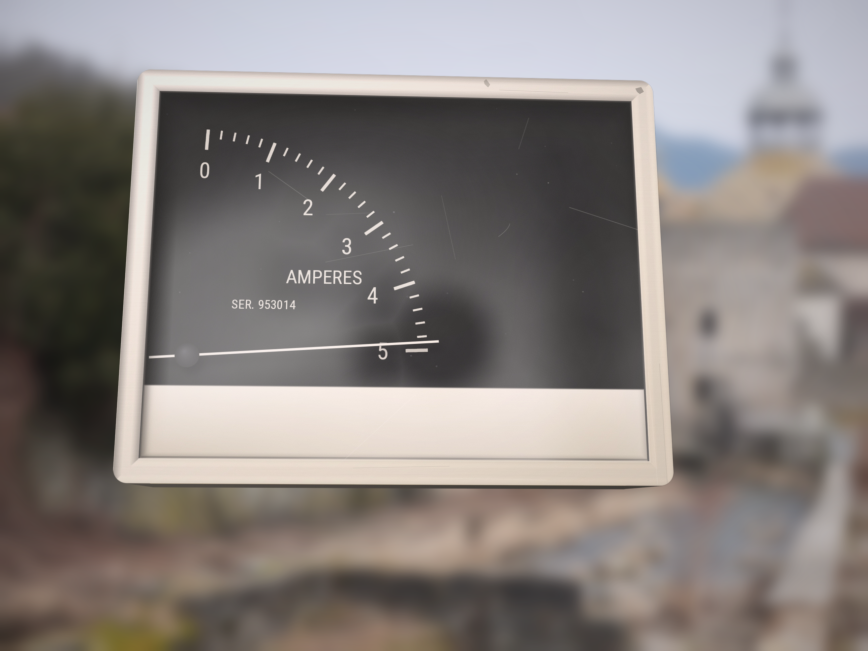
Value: 4.9,A
